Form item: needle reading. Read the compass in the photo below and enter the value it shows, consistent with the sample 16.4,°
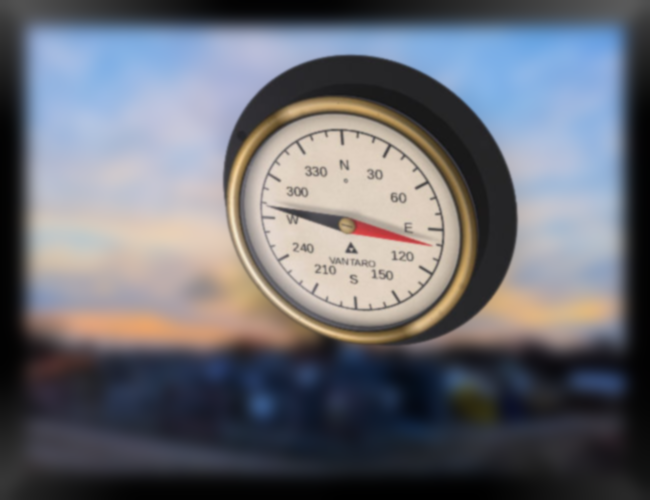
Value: 100,°
